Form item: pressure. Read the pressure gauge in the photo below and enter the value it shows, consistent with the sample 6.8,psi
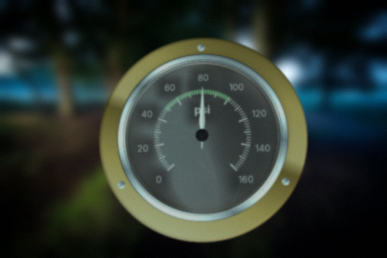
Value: 80,psi
